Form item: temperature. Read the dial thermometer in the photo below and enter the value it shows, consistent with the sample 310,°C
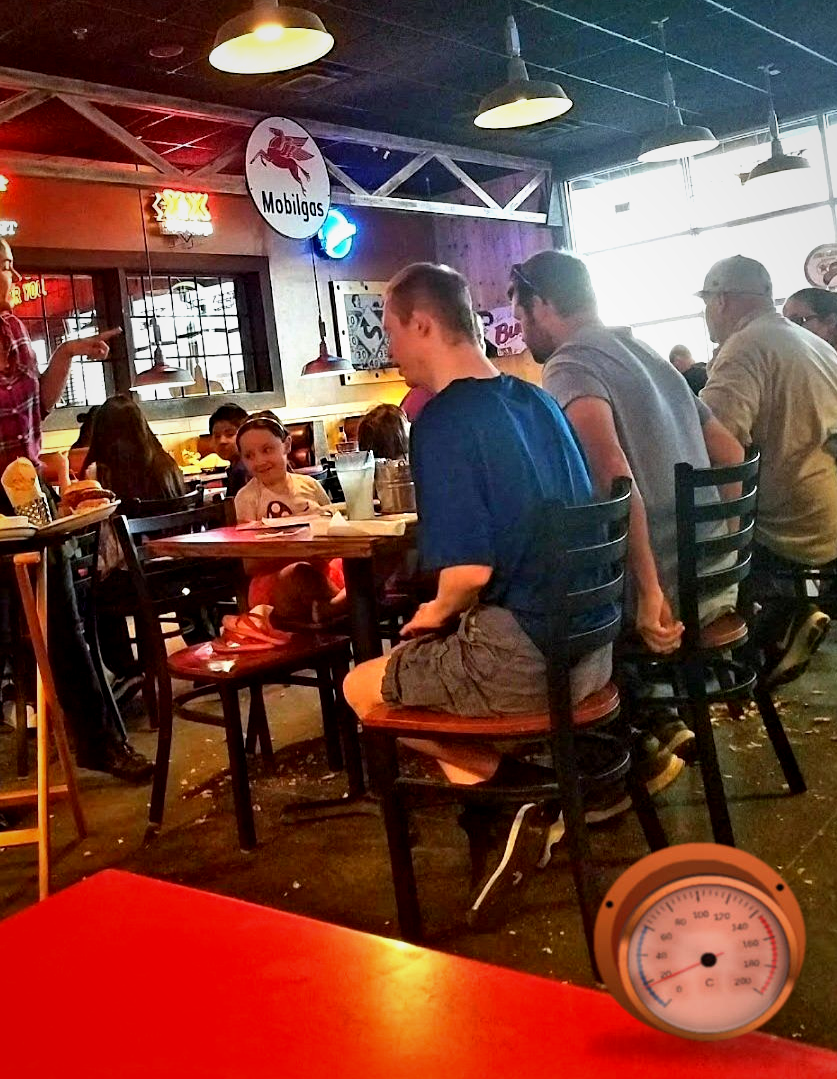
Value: 20,°C
